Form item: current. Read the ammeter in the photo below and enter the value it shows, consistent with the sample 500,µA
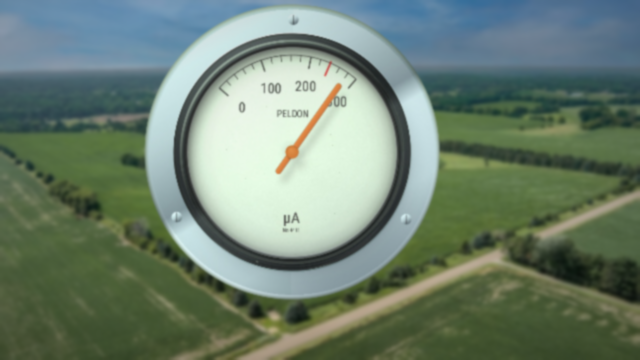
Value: 280,µA
